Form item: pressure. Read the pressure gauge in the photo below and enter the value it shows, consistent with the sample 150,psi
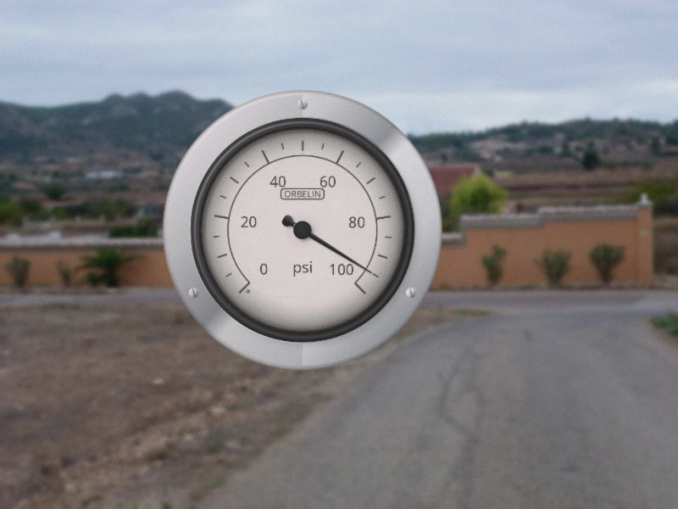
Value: 95,psi
